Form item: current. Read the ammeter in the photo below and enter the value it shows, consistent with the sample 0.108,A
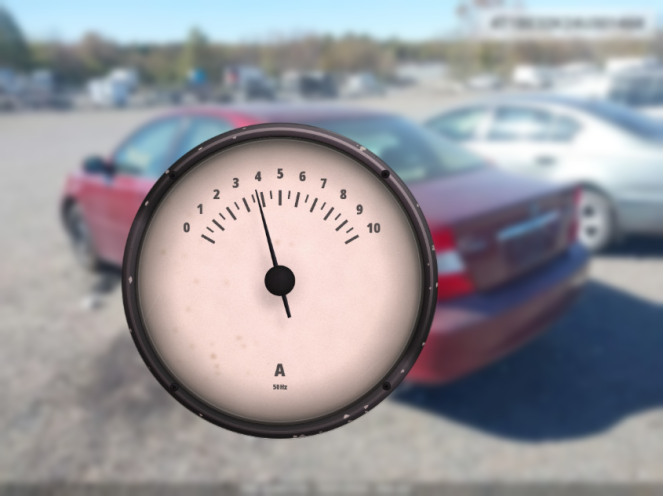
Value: 3.75,A
